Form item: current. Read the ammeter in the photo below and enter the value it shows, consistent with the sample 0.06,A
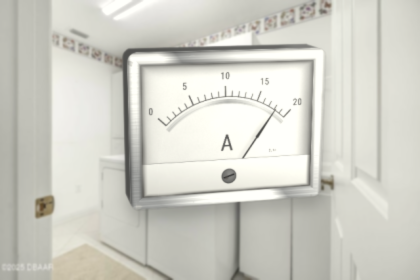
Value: 18,A
